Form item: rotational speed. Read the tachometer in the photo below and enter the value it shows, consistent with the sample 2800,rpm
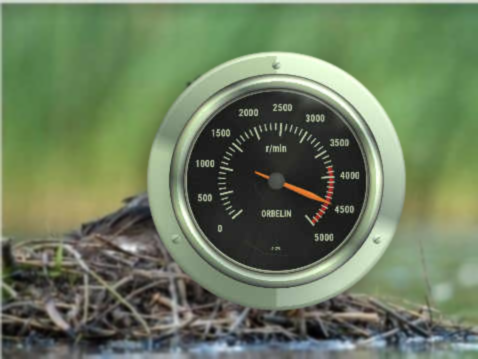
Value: 4500,rpm
